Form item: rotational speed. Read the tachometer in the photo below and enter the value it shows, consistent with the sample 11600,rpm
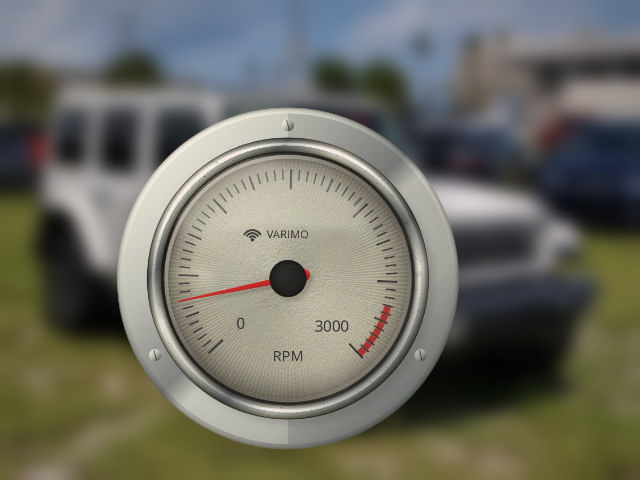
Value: 350,rpm
